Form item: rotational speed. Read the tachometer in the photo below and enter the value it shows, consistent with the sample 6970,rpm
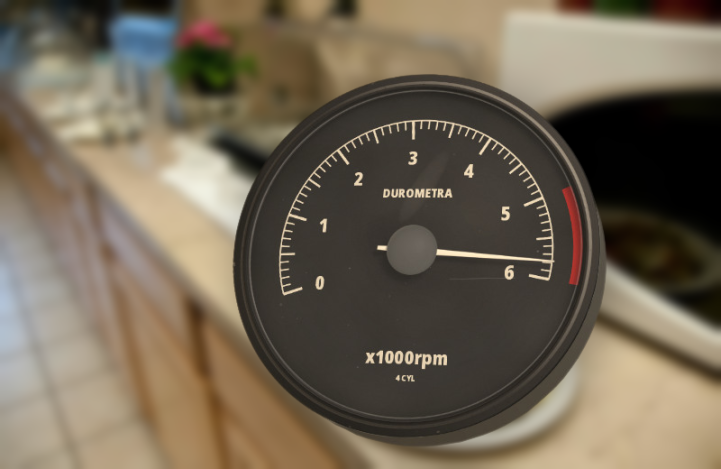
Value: 5800,rpm
